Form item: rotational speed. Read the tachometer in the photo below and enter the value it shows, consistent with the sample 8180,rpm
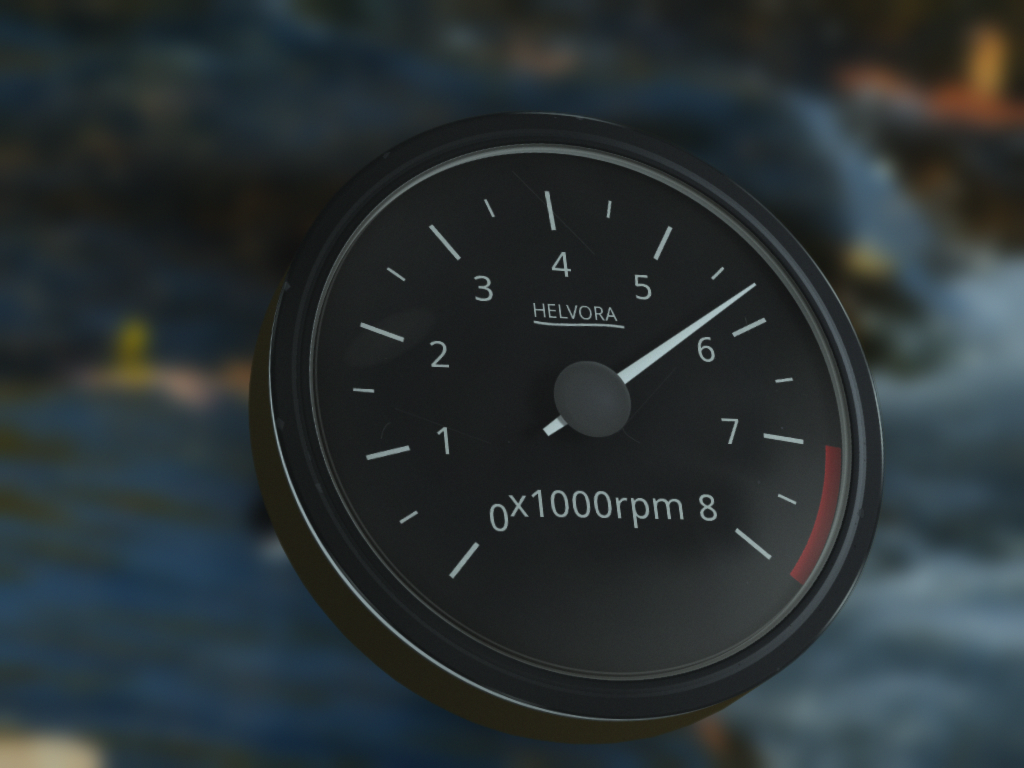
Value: 5750,rpm
